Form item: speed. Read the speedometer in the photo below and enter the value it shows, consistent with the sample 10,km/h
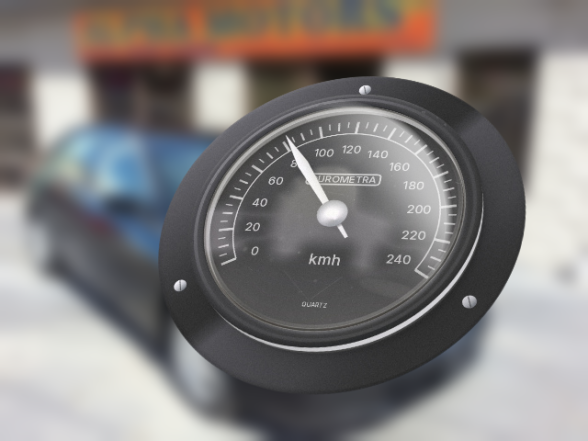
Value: 82.5,km/h
